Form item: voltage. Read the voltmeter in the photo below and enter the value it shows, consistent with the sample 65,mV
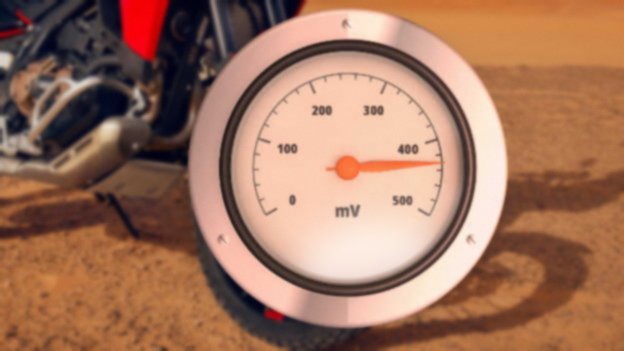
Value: 430,mV
